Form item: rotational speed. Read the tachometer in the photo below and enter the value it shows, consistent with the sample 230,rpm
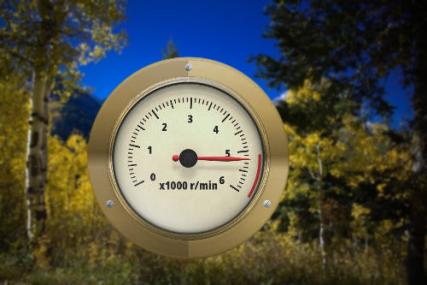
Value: 5200,rpm
